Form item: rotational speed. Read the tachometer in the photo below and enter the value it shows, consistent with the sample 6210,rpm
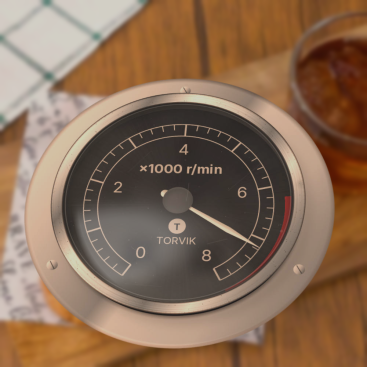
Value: 7200,rpm
